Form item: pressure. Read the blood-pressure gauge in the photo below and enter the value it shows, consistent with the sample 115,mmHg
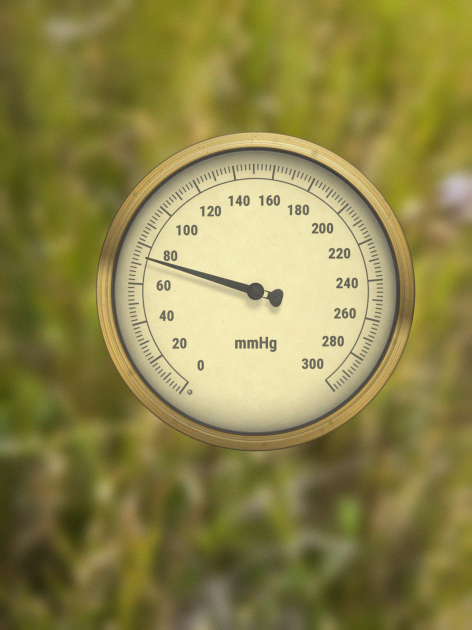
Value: 74,mmHg
